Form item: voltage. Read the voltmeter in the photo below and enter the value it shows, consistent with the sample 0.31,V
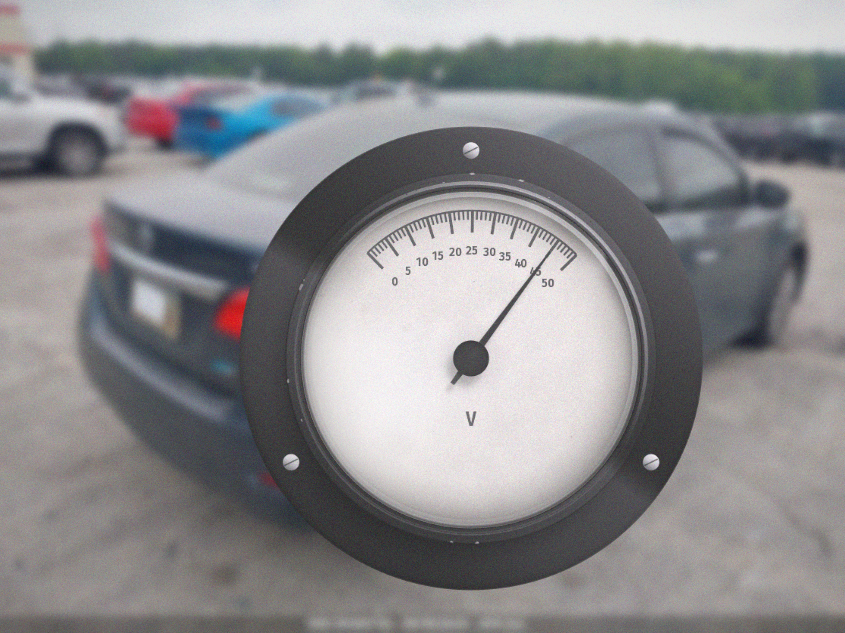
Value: 45,V
